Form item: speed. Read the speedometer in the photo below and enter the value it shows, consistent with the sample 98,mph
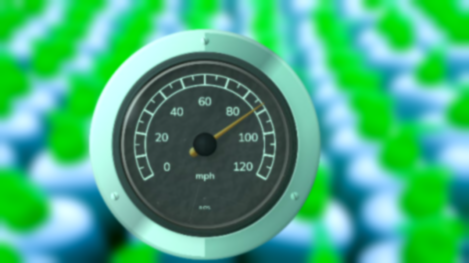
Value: 87.5,mph
